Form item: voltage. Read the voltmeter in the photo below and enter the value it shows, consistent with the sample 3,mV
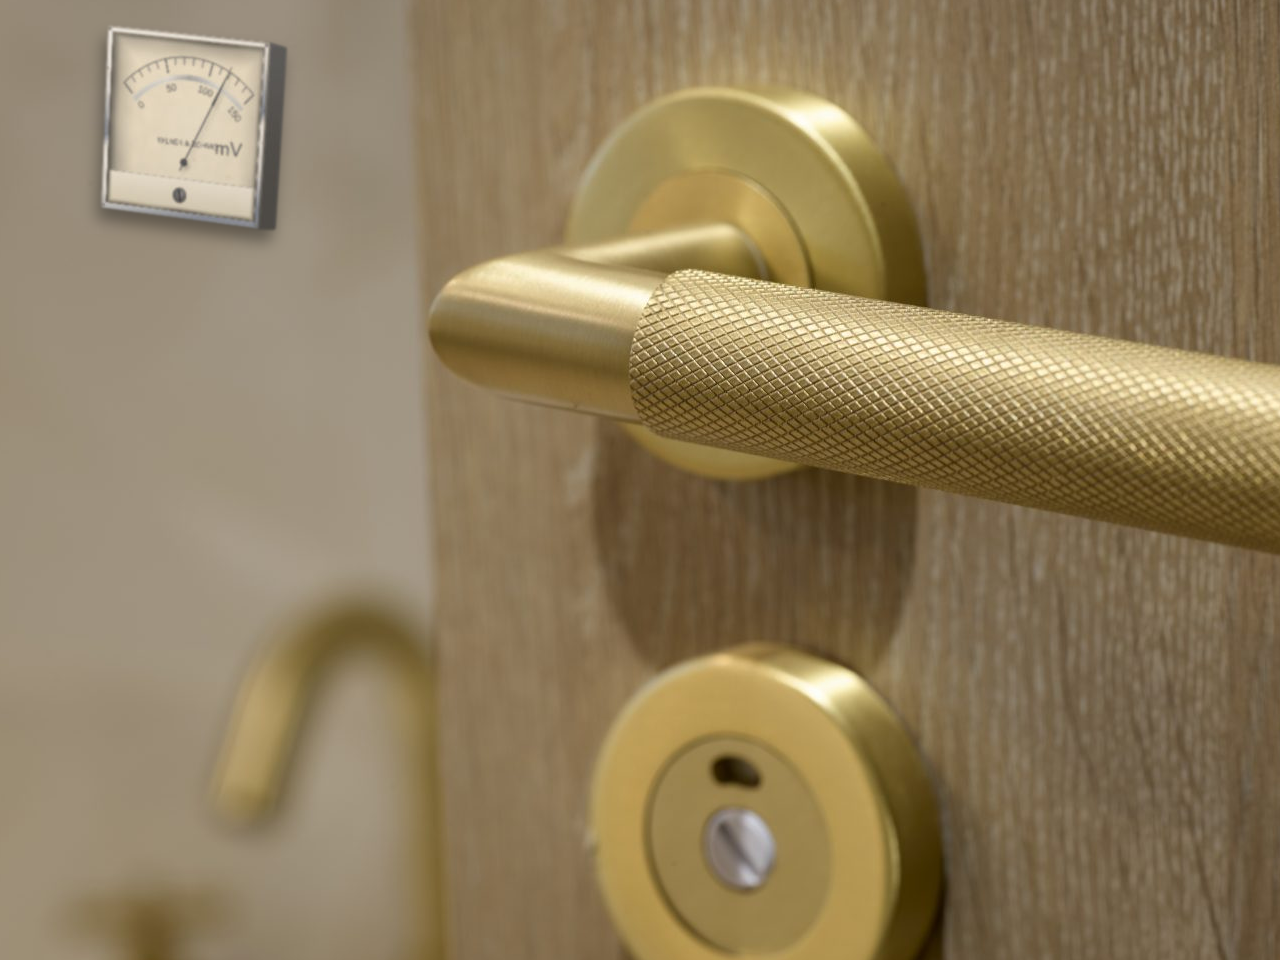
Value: 120,mV
